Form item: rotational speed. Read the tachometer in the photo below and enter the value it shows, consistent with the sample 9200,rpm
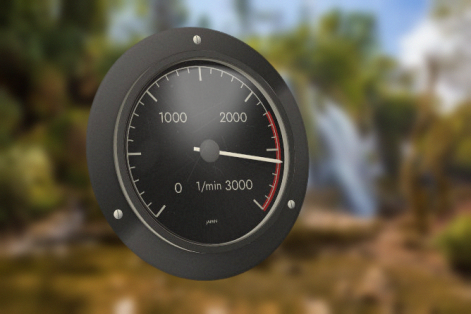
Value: 2600,rpm
